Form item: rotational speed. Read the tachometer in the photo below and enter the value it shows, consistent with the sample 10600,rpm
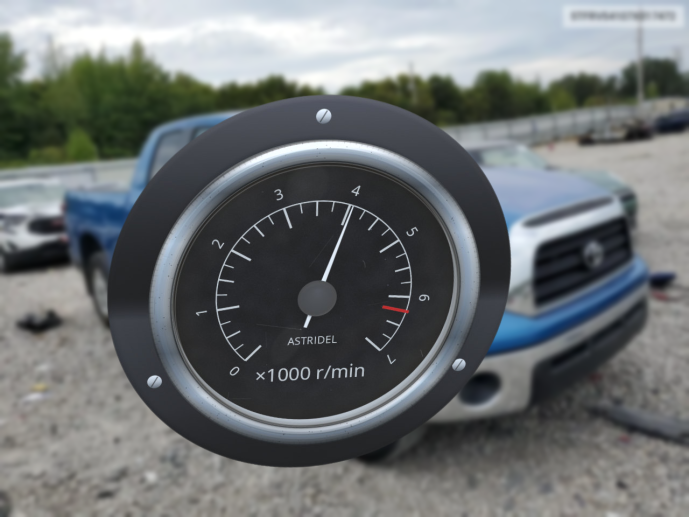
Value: 4000,rpm
